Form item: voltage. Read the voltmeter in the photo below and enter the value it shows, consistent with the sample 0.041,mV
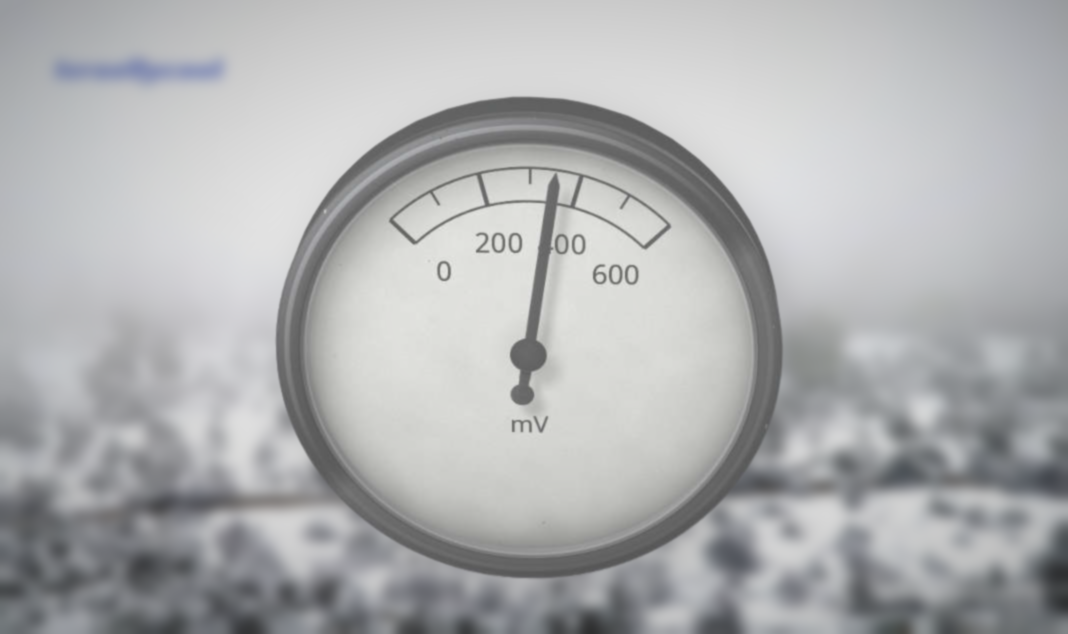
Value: 350,mV
